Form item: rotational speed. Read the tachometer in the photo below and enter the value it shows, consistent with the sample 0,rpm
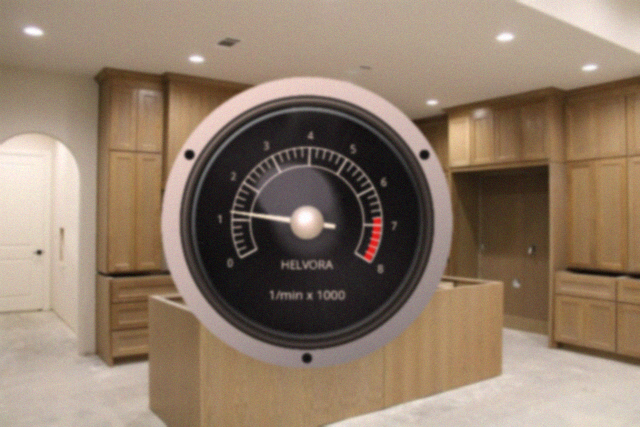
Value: 1200,rpm
